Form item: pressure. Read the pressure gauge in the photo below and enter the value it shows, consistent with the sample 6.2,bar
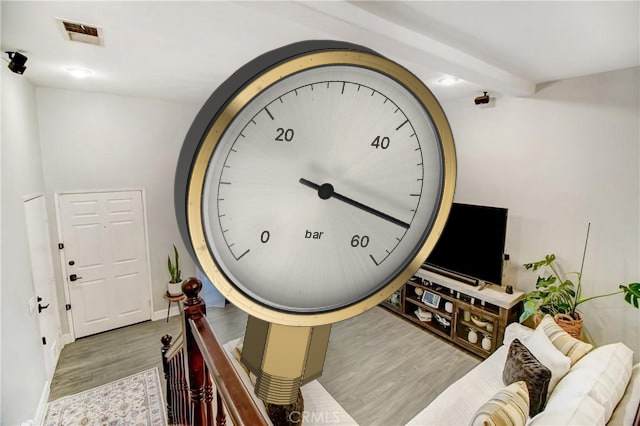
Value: 54,bar
